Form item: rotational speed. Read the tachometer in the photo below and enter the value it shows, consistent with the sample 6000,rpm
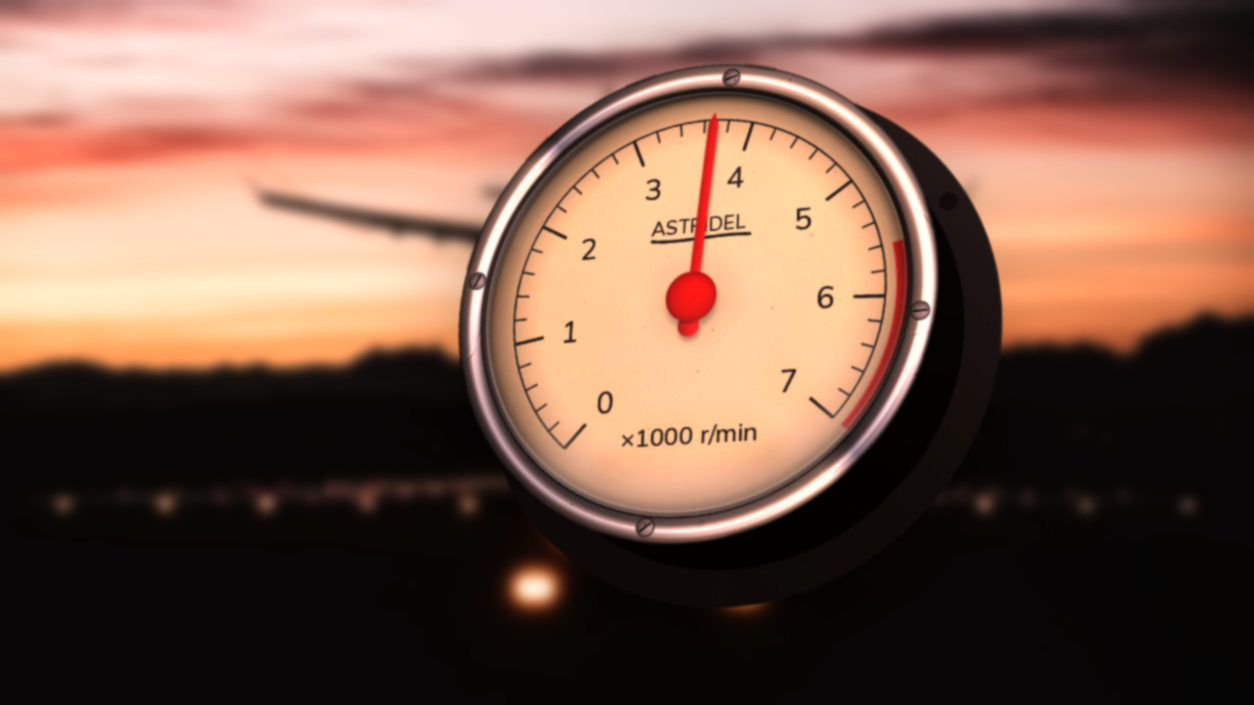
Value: 3700,rpm
